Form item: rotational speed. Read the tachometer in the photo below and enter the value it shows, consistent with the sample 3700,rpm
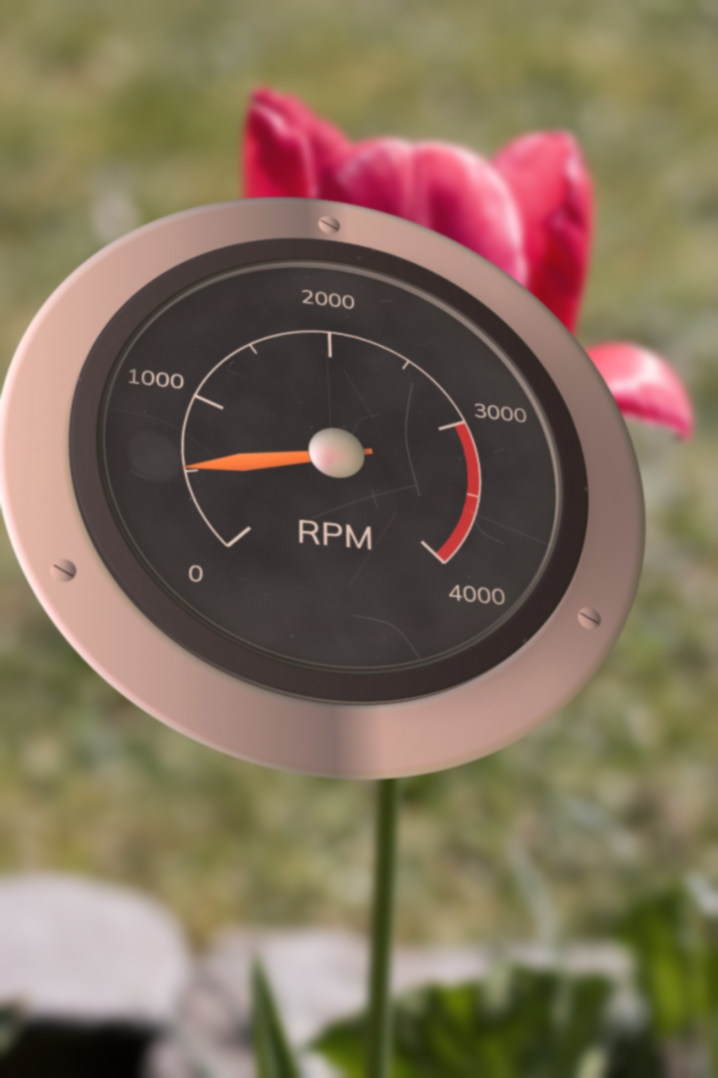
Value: 500,rpm
